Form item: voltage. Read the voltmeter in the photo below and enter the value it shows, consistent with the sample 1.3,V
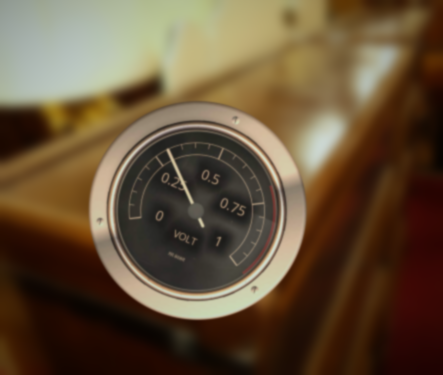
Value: 0.3,V
